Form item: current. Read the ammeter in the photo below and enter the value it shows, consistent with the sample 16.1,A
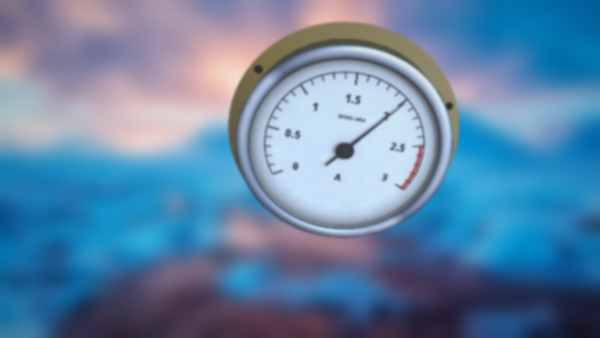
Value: 2,A
